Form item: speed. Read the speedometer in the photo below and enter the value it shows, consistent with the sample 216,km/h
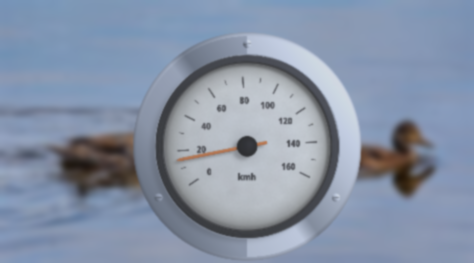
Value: 15,km/h
